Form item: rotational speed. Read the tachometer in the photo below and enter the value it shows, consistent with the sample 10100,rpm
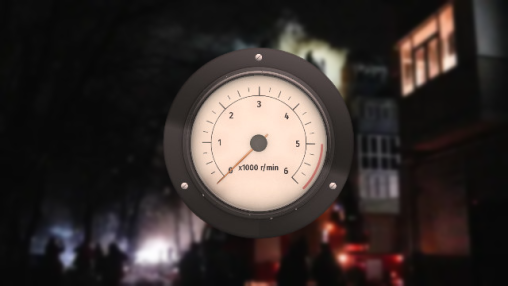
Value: 0,rpm
